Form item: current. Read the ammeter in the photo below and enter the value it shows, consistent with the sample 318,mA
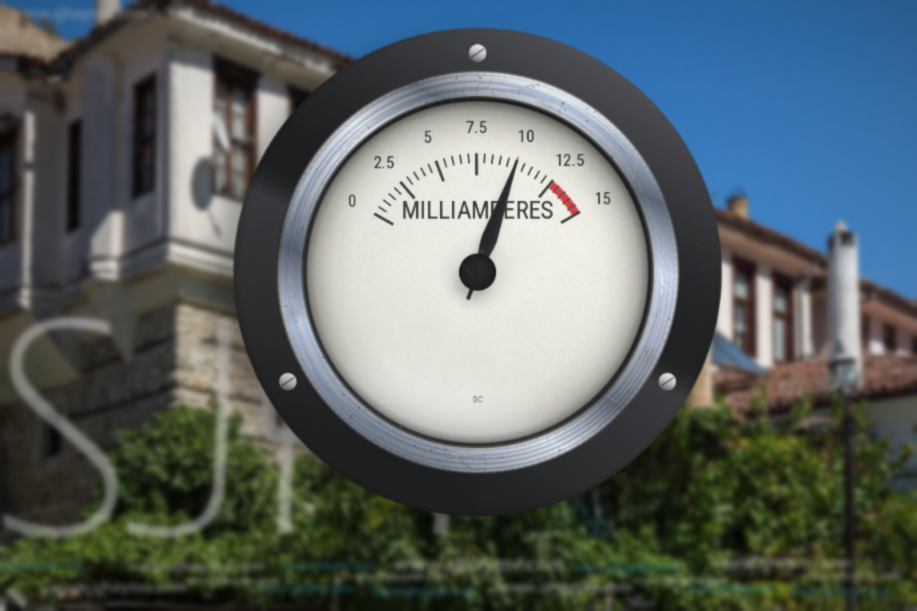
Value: 10,mA
